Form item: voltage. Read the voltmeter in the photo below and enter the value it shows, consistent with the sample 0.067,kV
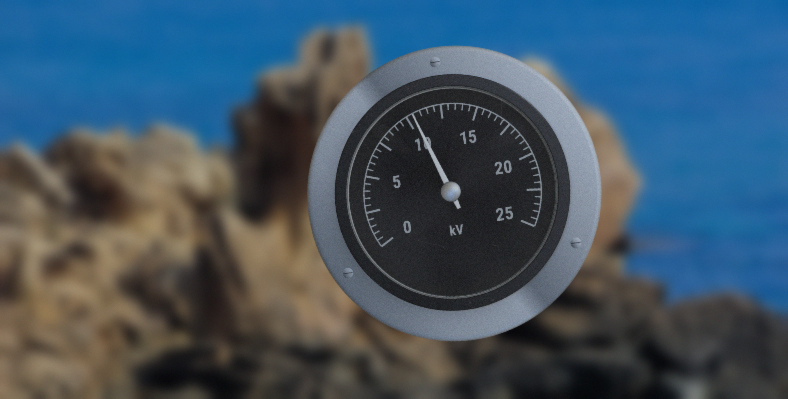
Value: 10.5,kV
